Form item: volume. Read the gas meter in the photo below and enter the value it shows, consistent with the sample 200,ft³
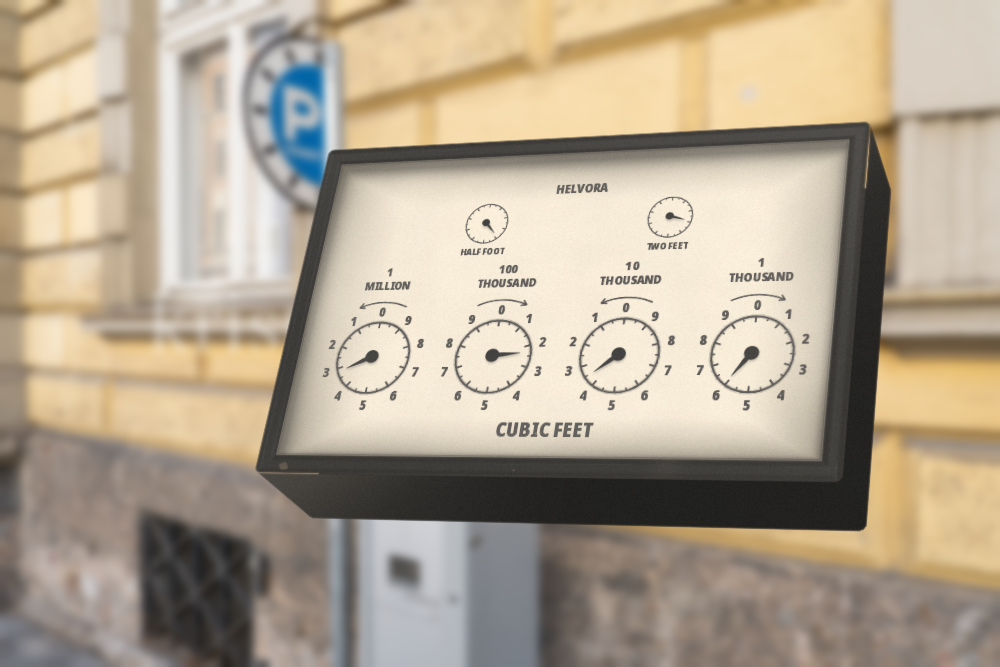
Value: 323600,ft³
